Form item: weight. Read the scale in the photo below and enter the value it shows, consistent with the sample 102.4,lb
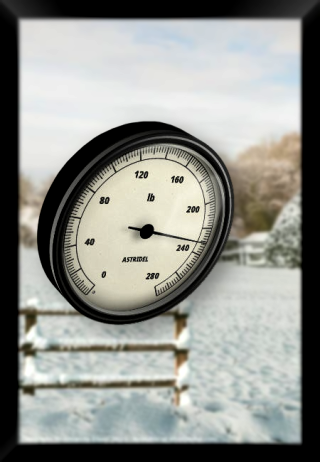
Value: 230,lb
